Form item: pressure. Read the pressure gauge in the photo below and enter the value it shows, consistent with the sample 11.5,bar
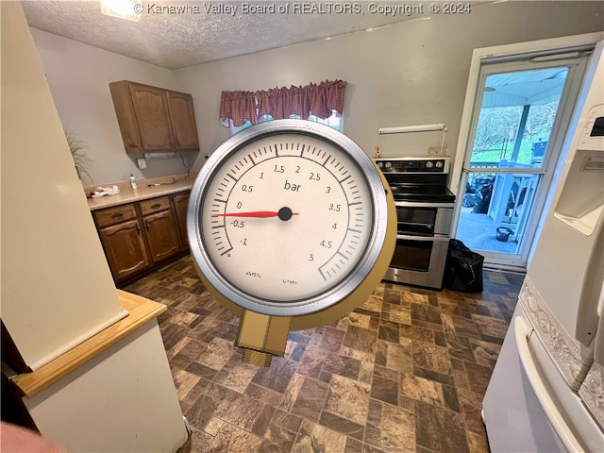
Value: -0.3,bar
